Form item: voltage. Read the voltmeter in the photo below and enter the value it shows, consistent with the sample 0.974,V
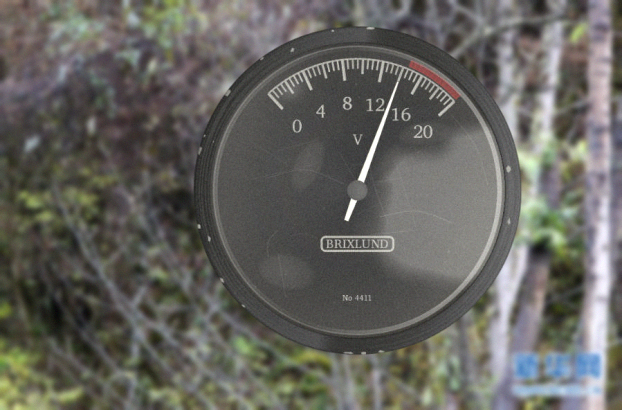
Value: 14,V
